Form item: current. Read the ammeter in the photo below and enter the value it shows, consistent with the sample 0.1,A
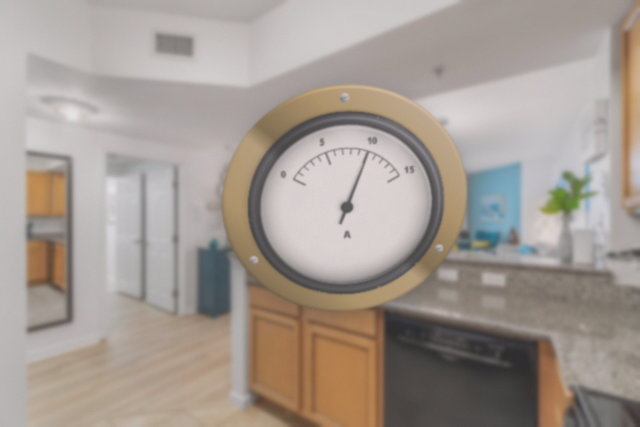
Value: 10,A
